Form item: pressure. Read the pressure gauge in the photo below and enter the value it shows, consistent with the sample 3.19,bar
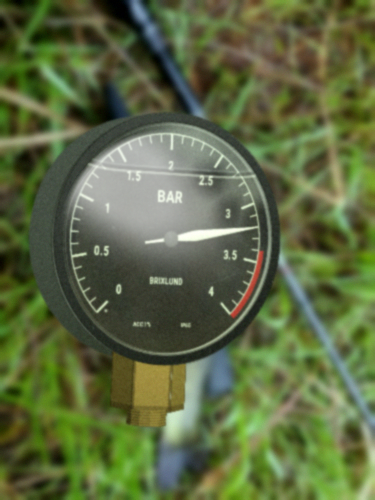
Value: 3.2,bar
